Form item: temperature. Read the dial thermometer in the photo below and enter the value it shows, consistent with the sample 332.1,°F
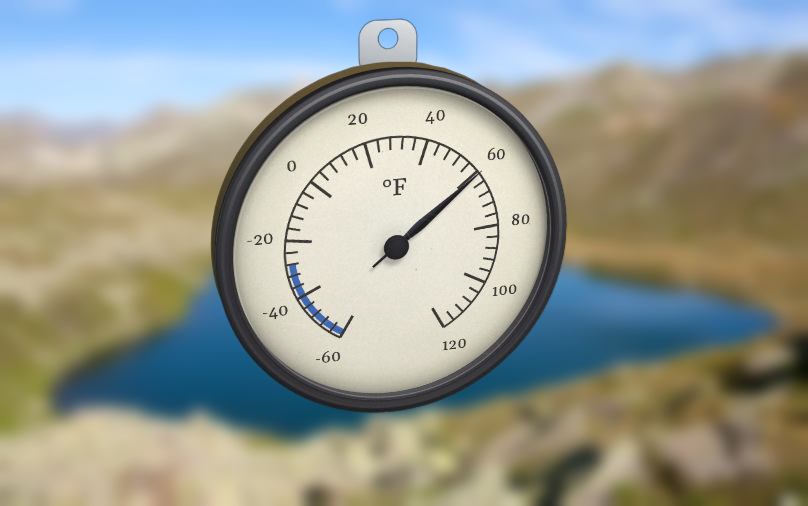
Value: 60,°F
